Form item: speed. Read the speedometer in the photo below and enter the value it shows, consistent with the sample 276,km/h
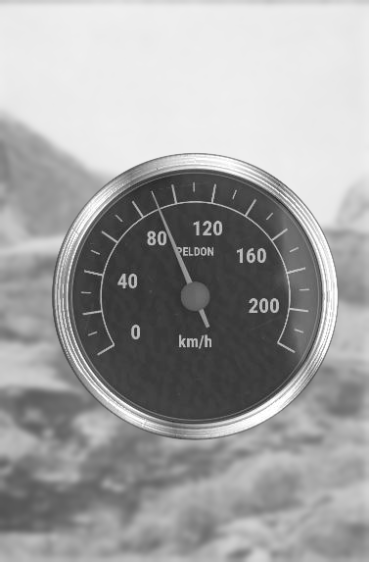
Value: 90,km/h
